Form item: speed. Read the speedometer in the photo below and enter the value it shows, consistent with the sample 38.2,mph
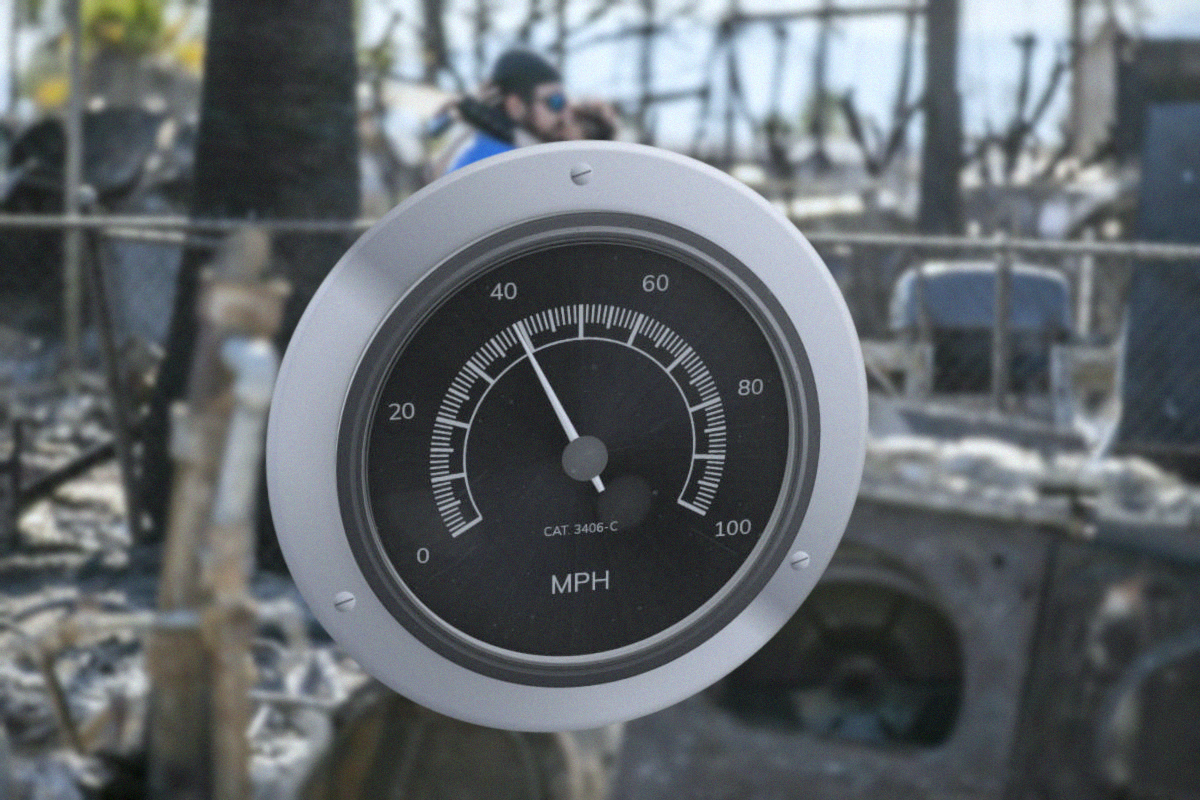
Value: 39,mph
